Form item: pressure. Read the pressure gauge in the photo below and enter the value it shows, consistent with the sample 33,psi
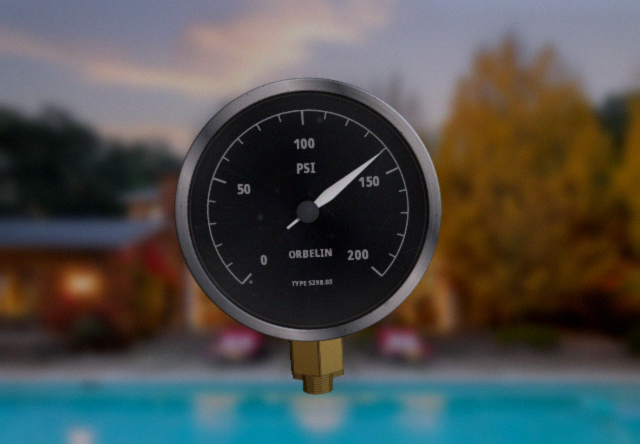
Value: 140,psi
